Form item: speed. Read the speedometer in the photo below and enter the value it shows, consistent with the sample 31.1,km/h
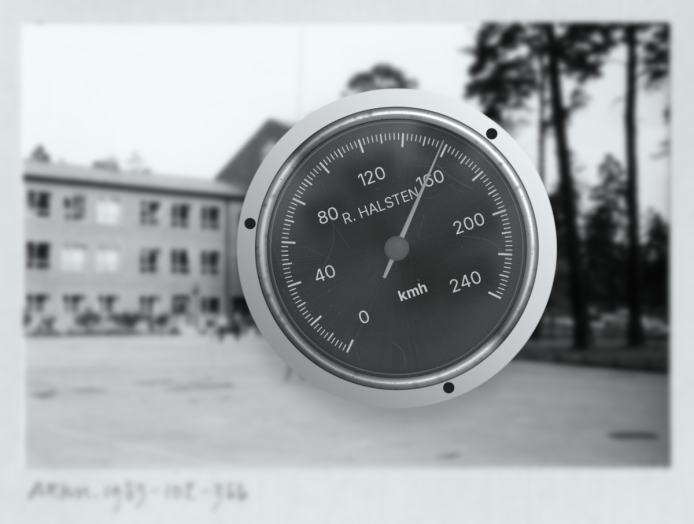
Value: 158,km/h
